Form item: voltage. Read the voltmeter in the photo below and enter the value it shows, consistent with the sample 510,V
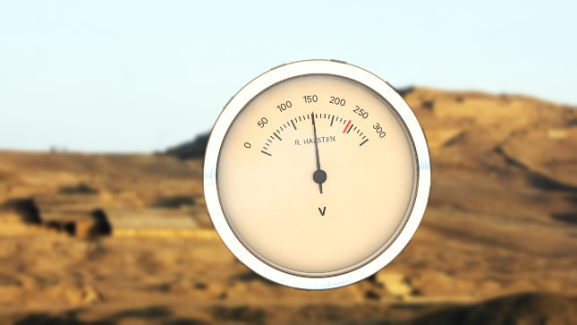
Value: 150,V
